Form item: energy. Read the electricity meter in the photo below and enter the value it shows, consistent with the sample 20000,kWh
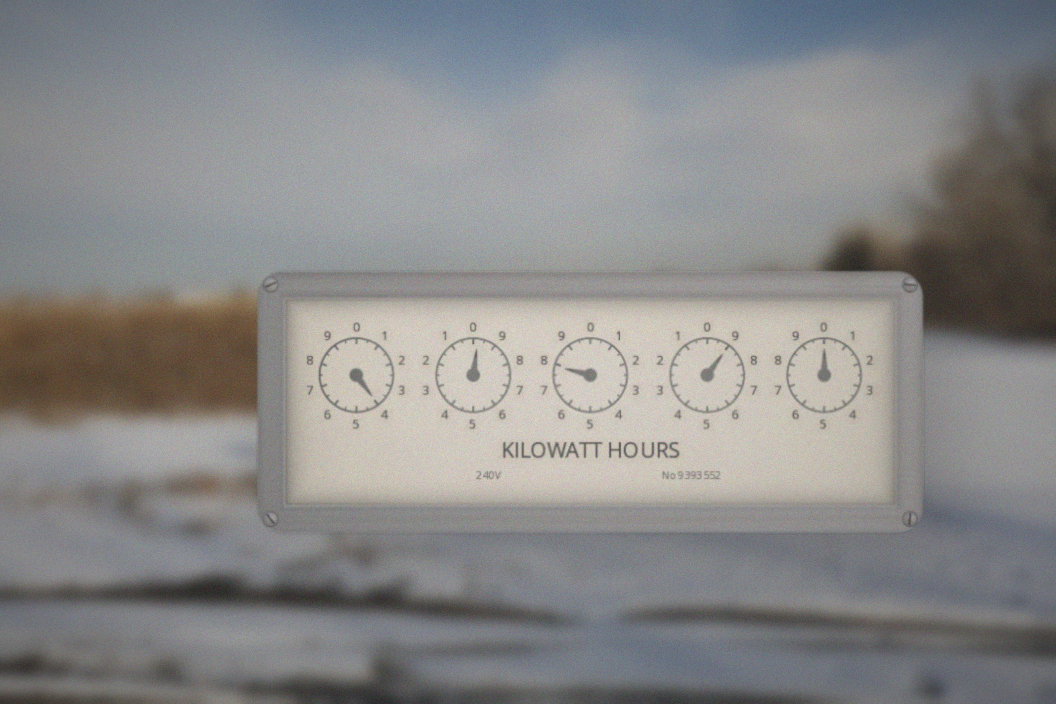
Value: 39790,kWh
